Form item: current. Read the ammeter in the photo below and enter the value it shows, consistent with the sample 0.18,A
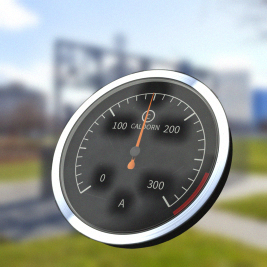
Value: 150,A
